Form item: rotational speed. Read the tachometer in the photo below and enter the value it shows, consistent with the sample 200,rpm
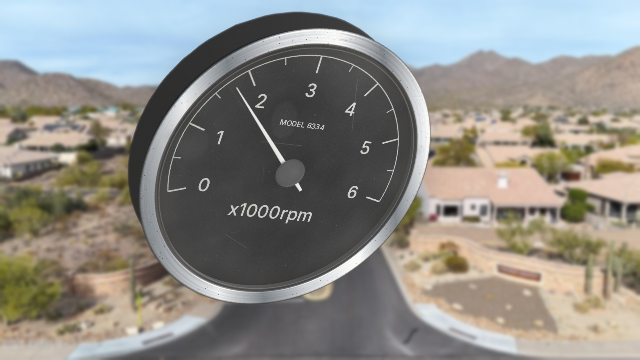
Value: 1750,rpm
